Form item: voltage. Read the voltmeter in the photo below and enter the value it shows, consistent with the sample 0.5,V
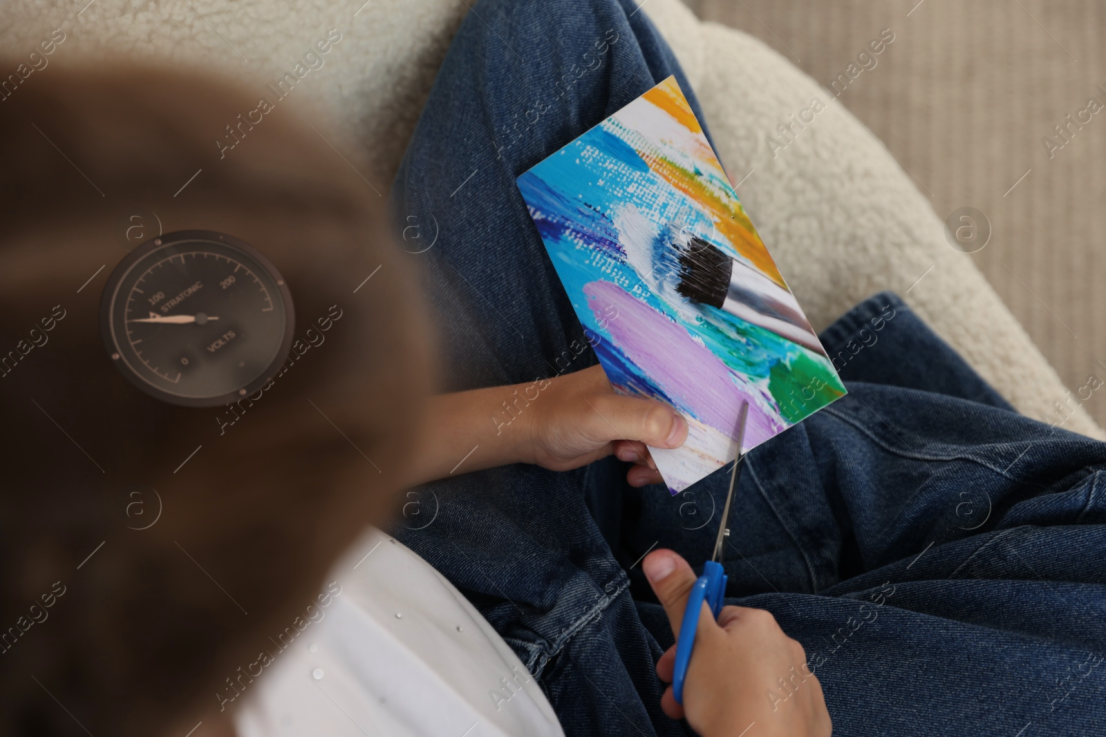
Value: 70,V
